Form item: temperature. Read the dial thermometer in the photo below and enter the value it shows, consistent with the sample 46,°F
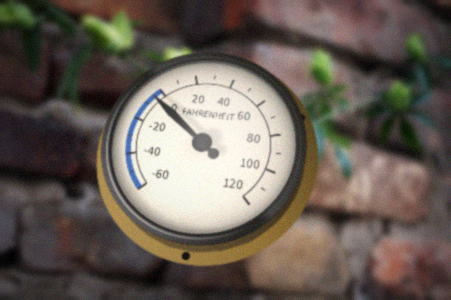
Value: -5,°F
